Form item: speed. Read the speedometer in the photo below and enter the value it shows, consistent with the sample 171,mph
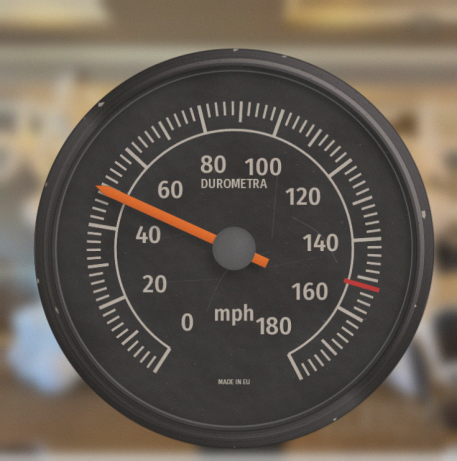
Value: 49,mph
